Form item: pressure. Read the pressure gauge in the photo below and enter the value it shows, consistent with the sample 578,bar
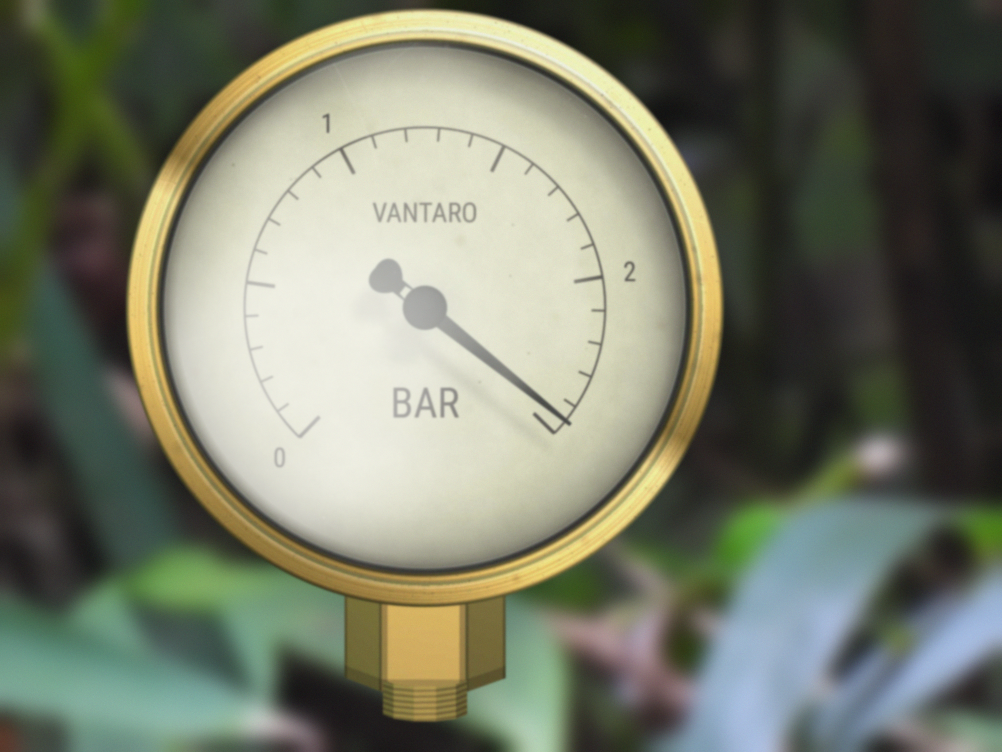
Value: 2.45,bar
